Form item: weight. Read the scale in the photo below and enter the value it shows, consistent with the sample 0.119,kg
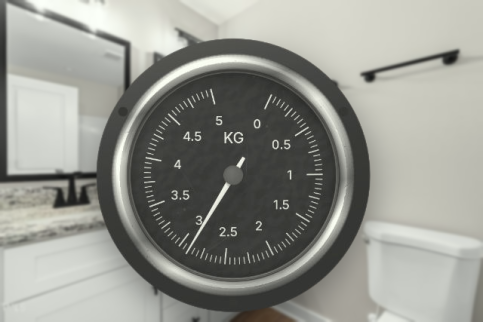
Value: 2.9,kg
